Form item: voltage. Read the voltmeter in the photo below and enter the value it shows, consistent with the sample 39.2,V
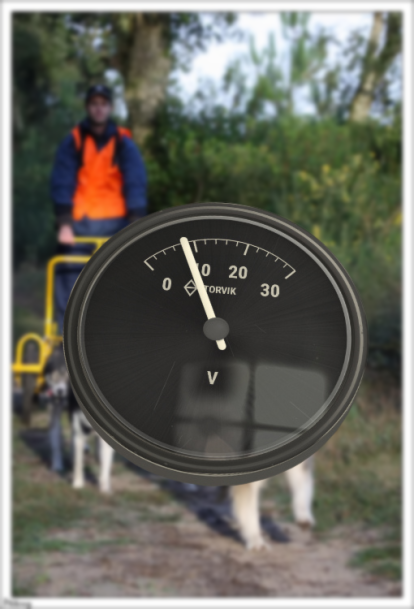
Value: 8,V
